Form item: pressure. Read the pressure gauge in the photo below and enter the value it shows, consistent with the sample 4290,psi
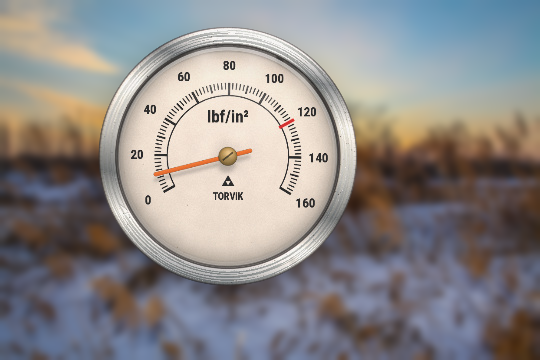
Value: 10,psi
